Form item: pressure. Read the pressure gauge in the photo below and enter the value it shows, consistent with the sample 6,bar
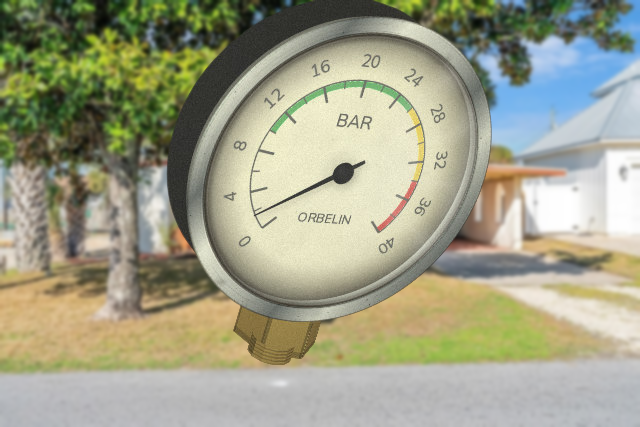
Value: 2,bar
